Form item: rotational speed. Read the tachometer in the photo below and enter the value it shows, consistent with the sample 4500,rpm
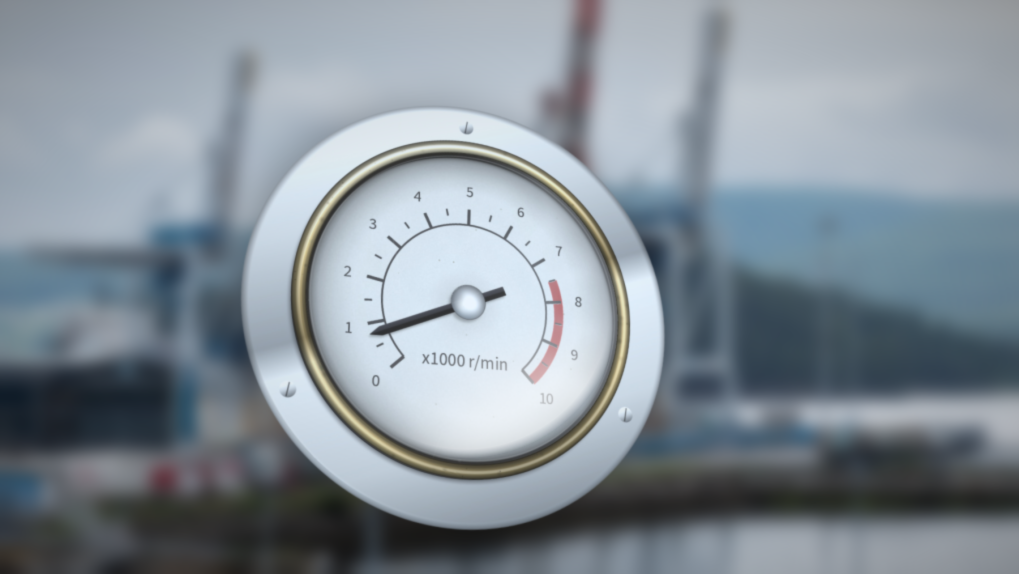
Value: 750,rpm
